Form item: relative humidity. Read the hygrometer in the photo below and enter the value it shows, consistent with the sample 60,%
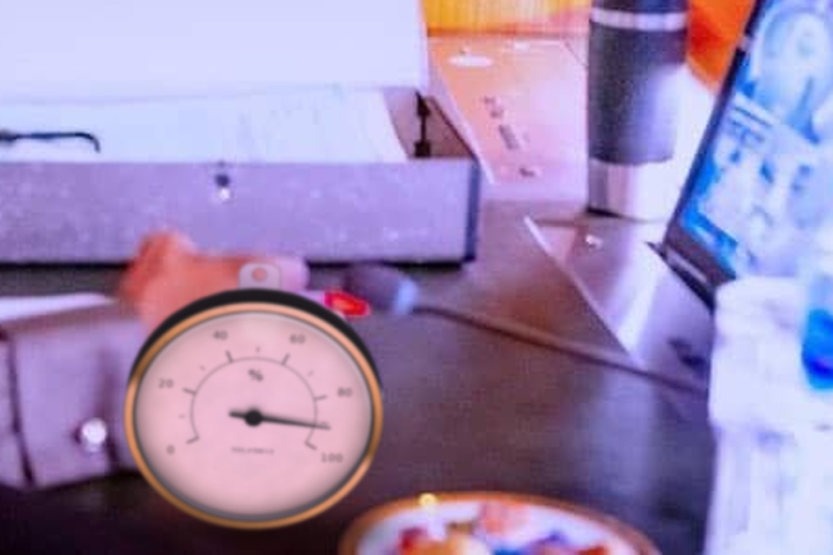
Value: 90,%
